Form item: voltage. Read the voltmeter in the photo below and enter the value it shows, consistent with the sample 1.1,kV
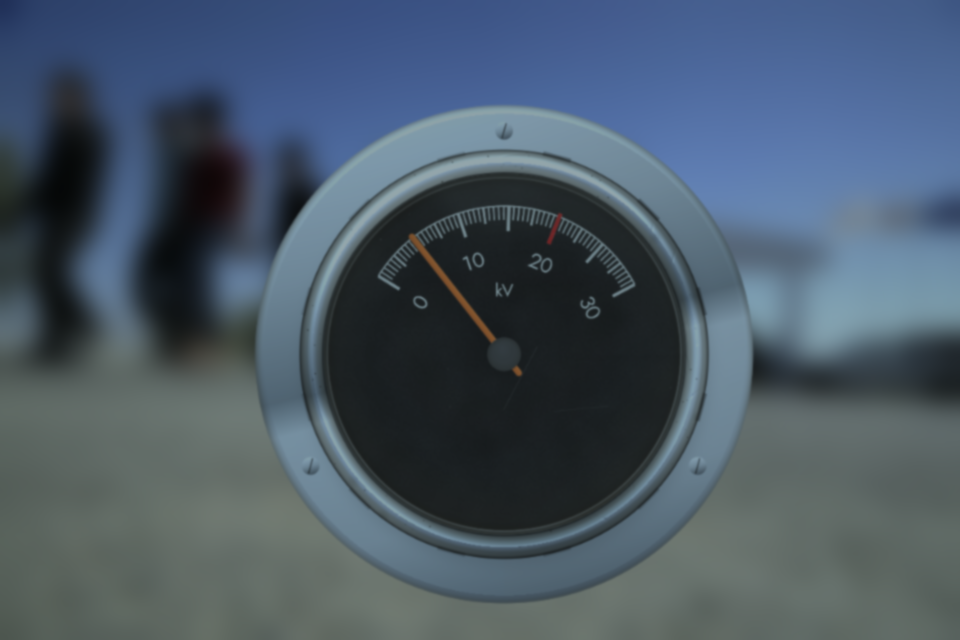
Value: 5,kV
